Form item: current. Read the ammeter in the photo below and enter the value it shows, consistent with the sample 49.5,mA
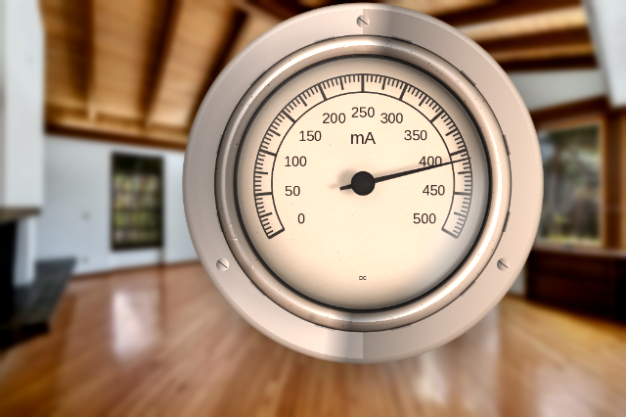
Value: 410,mA
